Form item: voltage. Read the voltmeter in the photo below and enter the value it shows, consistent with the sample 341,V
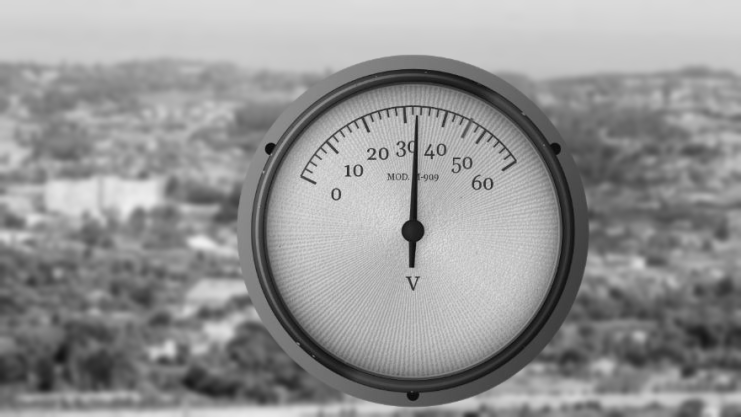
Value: 33,V
